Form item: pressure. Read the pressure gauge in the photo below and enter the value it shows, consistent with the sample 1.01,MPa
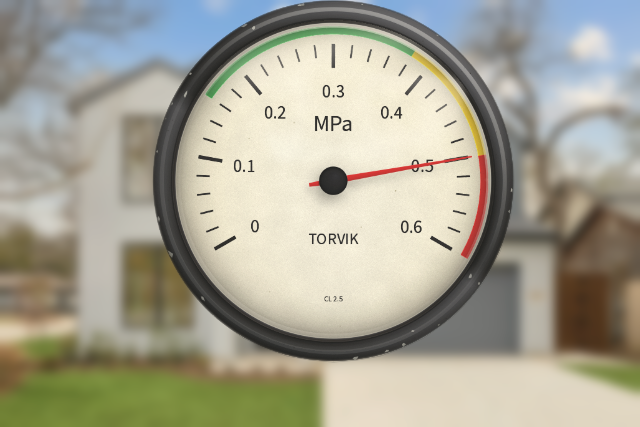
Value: 0.5,MPa
